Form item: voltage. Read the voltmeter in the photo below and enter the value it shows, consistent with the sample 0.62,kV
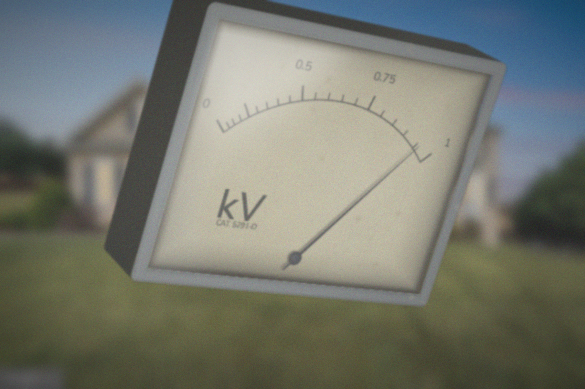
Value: 0.95,kV
